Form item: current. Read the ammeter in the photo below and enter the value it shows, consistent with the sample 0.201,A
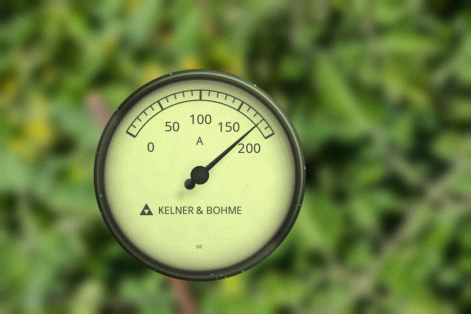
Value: 180,A
